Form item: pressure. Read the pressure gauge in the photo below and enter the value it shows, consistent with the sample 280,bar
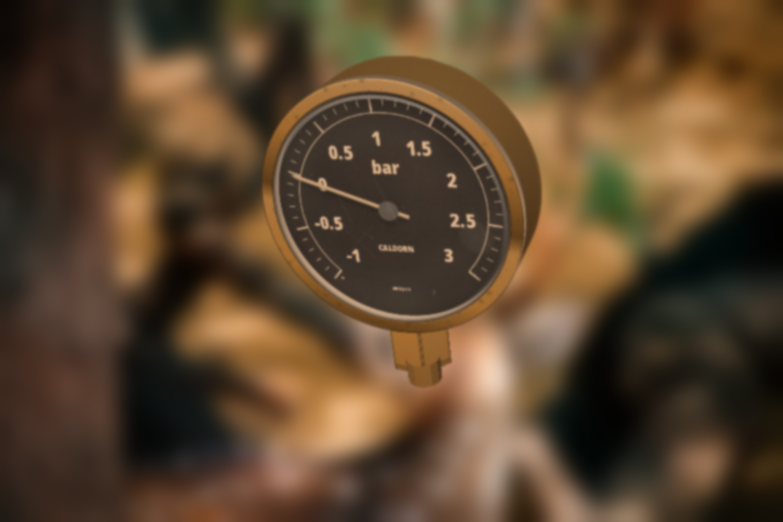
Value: 0,bar
